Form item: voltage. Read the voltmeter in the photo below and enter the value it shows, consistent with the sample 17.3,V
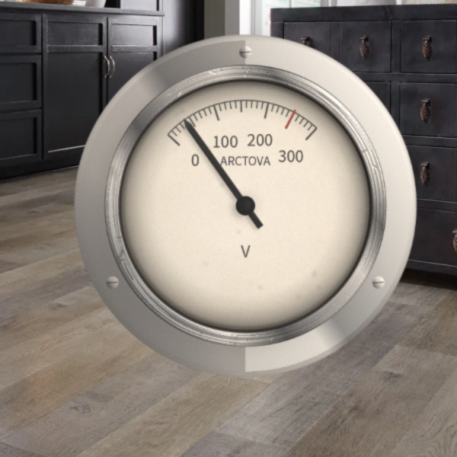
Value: 40,V
